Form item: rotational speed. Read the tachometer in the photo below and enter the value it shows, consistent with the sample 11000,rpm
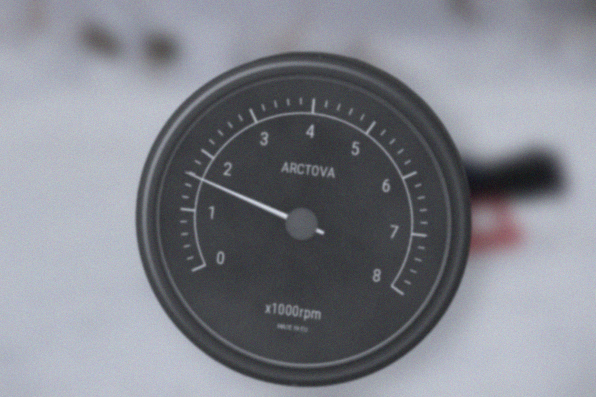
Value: 1600,rpm
